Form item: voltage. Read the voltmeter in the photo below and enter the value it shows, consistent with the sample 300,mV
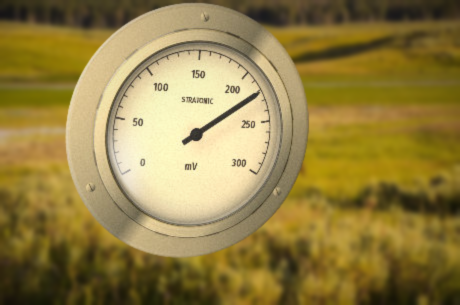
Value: 220,mV
